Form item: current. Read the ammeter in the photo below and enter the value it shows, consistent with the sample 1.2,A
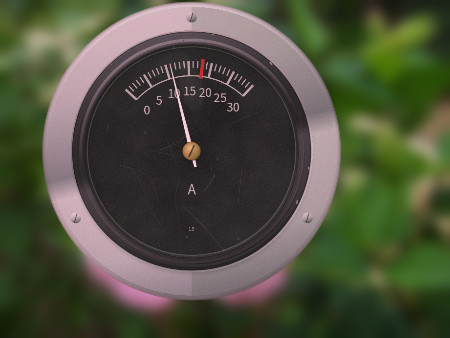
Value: 11,A
